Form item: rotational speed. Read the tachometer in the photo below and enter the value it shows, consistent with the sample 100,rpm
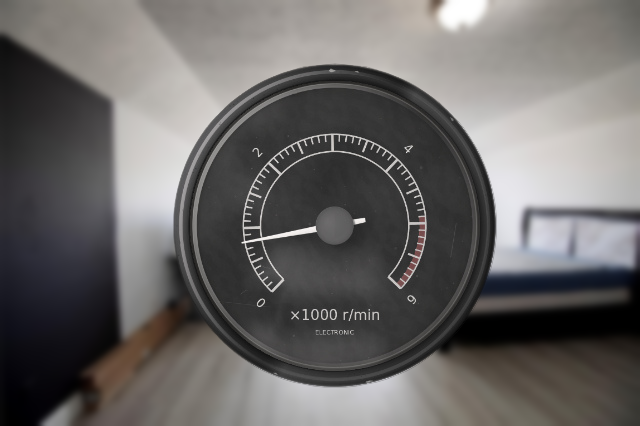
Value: 800,rpm
